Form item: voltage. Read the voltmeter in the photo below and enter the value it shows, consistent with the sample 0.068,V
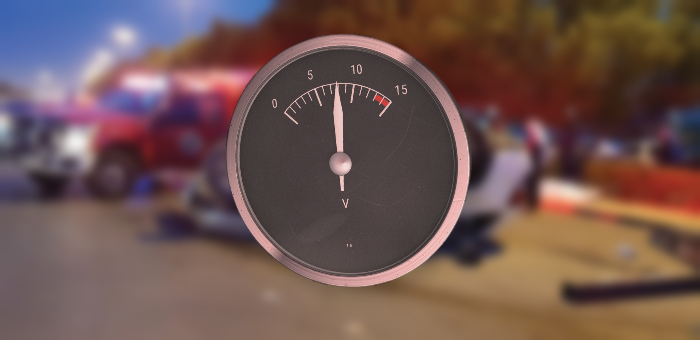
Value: 8,V
